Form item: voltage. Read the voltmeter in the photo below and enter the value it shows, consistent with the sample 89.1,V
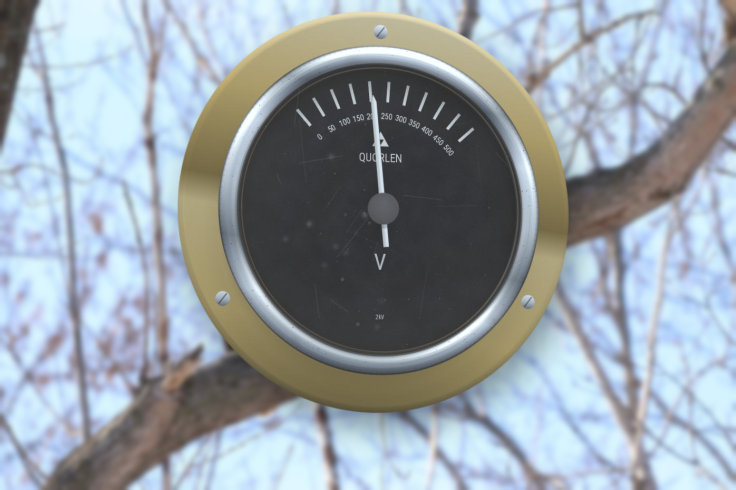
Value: 200,V
